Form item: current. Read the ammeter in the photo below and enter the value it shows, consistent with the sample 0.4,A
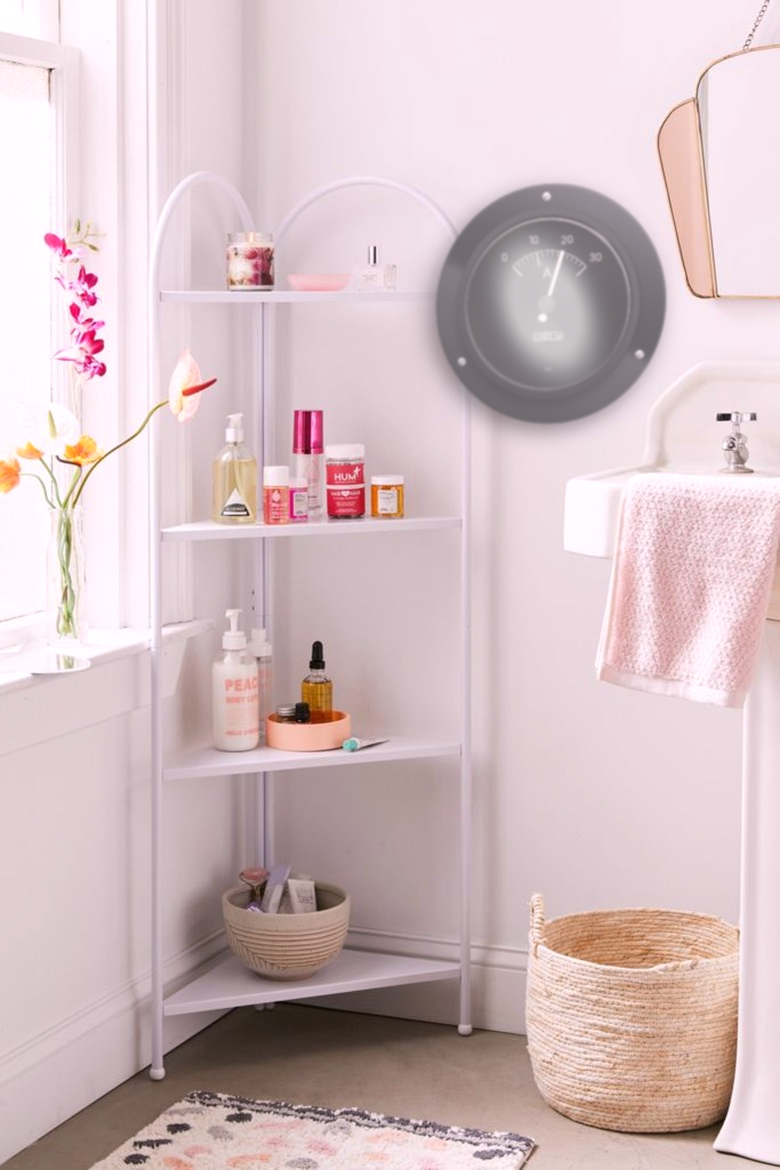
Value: 20,A
